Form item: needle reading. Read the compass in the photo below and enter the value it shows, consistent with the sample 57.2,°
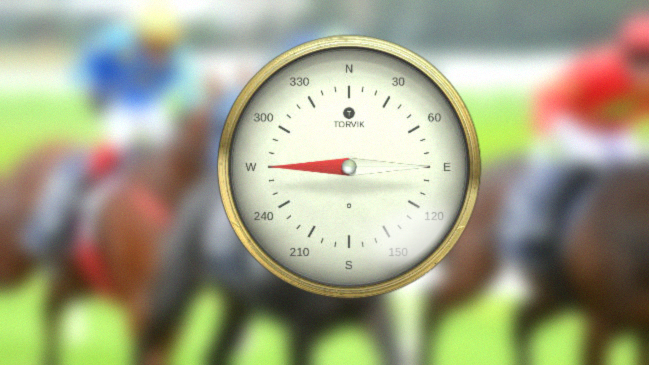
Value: 270,°
